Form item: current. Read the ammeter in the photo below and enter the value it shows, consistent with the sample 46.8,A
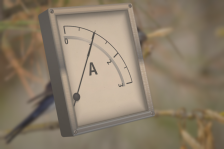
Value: 1,A
